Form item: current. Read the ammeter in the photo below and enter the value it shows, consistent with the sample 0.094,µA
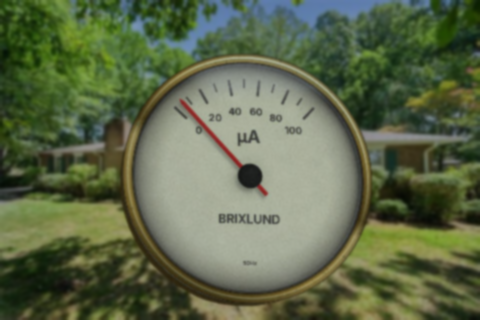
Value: 5,µA
